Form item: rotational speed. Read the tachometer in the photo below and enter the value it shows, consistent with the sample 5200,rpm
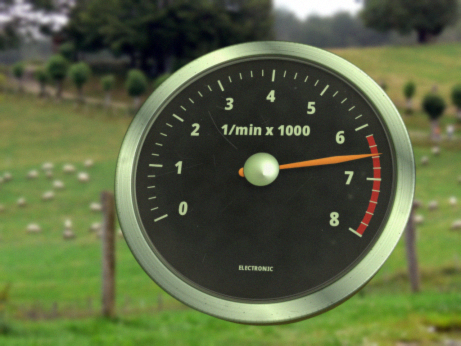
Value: 6600,rpm
